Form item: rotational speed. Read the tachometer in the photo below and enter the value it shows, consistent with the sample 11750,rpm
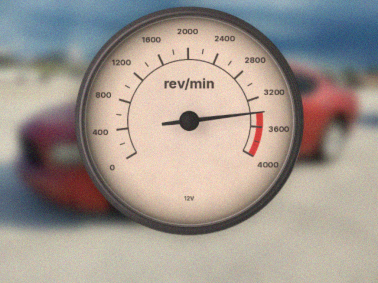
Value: 3400,rpm
